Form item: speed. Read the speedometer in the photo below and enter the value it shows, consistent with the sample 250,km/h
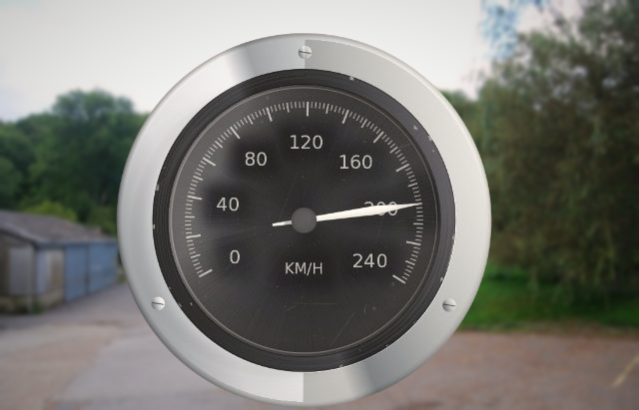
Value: 200,km/h
